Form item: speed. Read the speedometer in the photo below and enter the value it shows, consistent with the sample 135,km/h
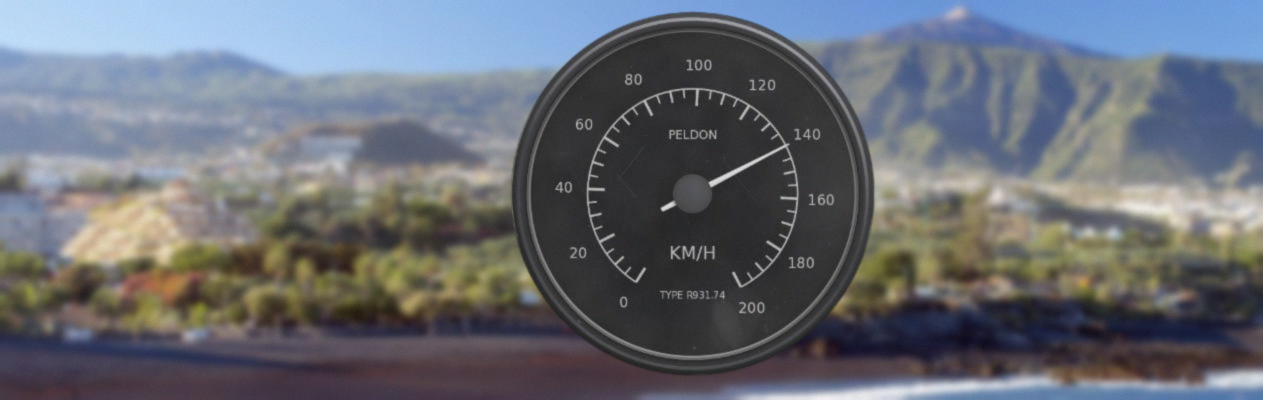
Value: 140,km/h
